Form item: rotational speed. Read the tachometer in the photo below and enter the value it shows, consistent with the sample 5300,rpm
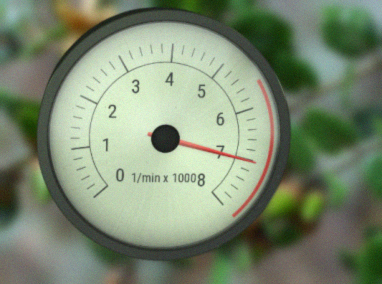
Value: 7000,rpm
